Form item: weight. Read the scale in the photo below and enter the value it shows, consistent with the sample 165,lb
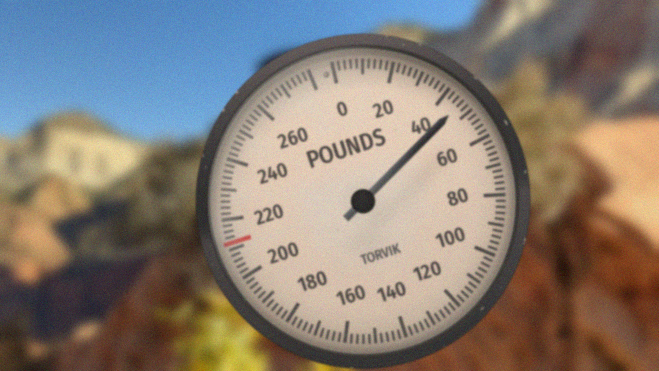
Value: 46,lb
